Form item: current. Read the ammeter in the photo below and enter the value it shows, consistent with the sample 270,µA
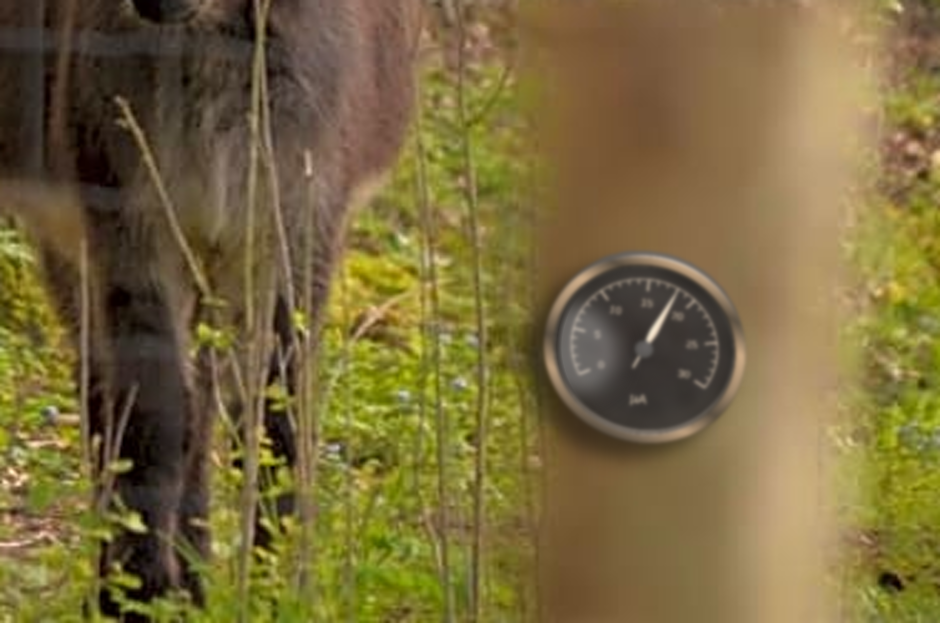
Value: 18,µA
